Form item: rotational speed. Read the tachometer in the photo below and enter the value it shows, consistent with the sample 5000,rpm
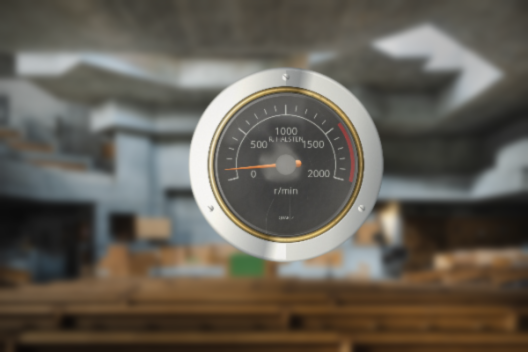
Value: 100,rpm
